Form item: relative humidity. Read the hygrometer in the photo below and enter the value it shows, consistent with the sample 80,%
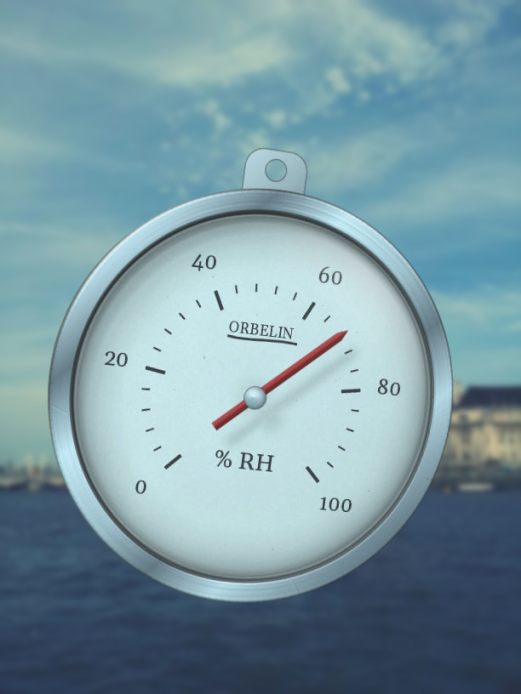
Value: 68,%
